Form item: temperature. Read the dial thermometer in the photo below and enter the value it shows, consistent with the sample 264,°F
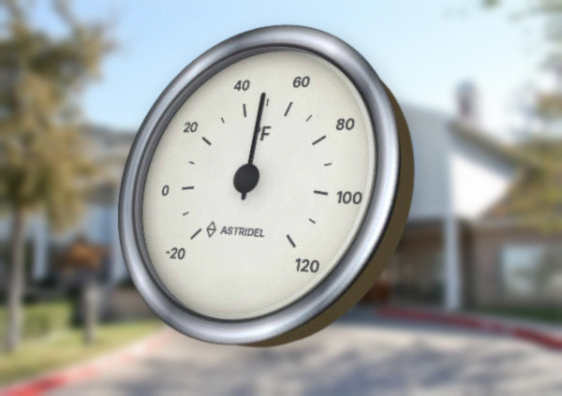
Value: 50,°F
